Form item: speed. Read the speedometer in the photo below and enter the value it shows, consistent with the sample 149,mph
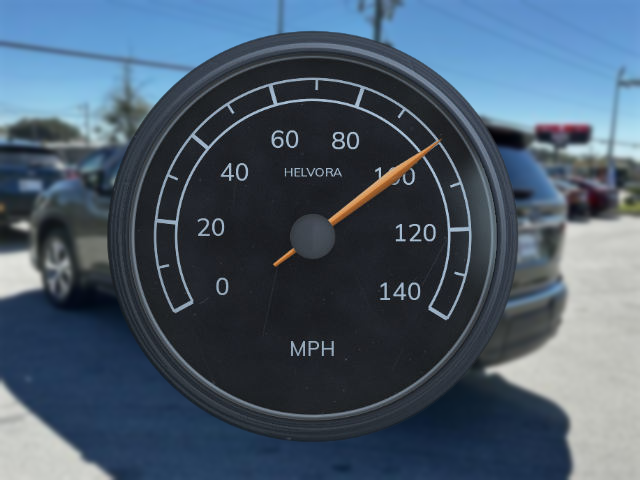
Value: 100,mph
